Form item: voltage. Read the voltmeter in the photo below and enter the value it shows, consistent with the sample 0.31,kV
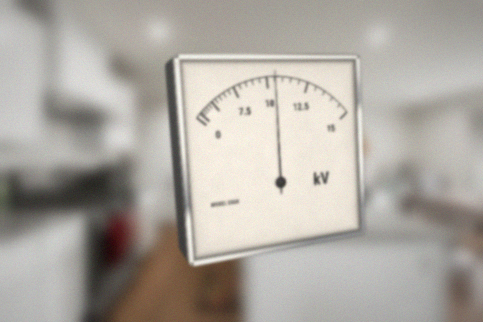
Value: 10.5,kV
